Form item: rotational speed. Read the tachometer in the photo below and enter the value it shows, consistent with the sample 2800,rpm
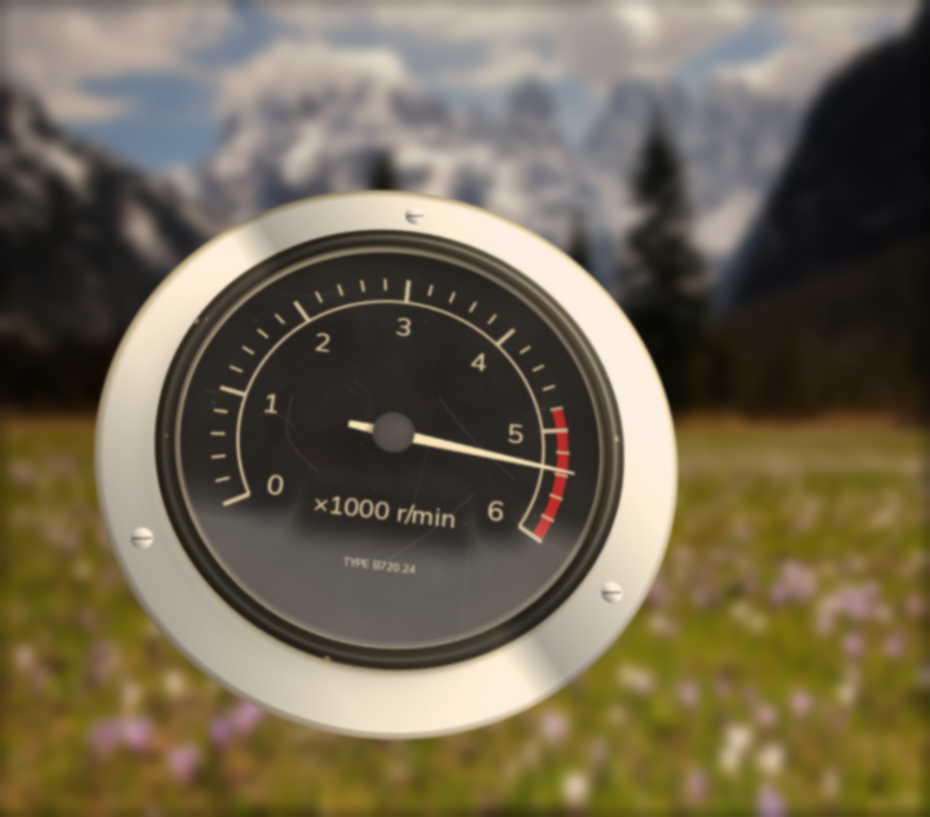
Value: 5400,rpm
